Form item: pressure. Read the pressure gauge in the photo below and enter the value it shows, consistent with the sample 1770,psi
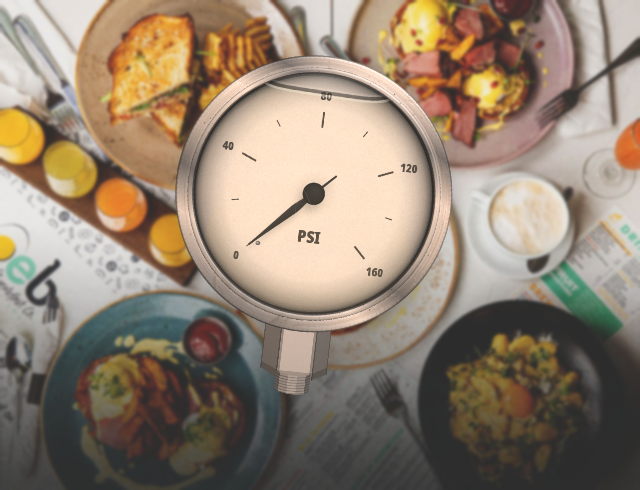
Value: 0,psi
